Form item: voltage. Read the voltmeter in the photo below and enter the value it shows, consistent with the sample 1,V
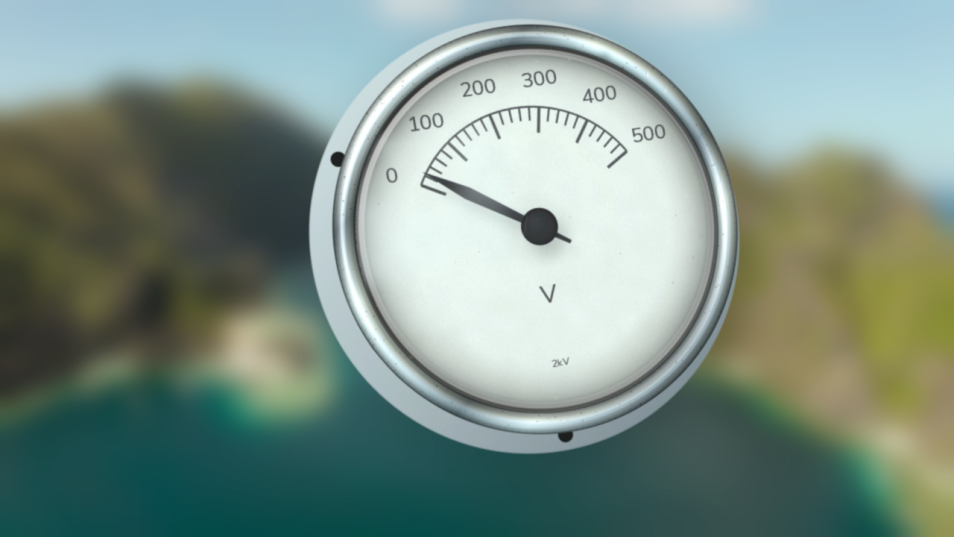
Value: 20,V
